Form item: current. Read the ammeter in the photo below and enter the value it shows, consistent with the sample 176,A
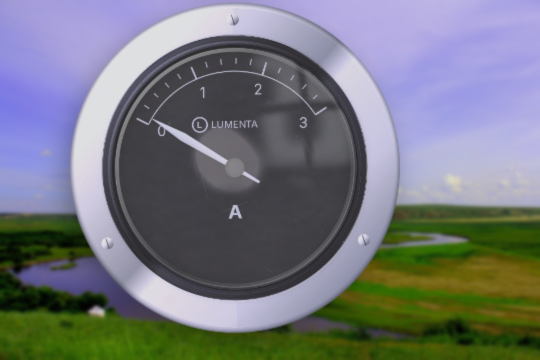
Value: 0.1,A
